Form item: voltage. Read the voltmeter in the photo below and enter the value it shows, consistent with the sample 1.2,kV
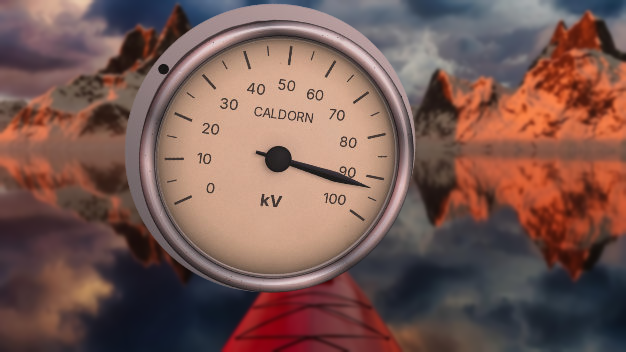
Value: 92.5,kV
